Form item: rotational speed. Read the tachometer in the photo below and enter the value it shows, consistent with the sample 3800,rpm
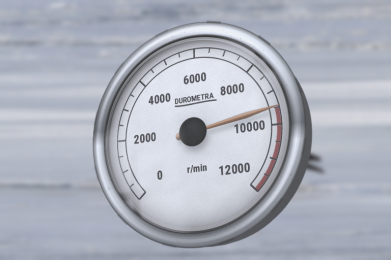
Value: 9500,rpm
